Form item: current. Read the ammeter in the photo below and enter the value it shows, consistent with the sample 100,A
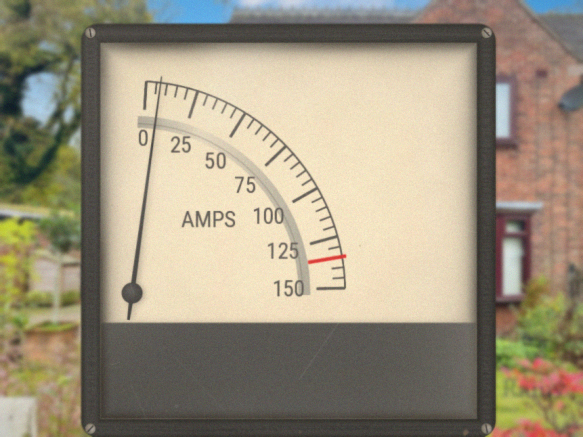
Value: 7.5,A
